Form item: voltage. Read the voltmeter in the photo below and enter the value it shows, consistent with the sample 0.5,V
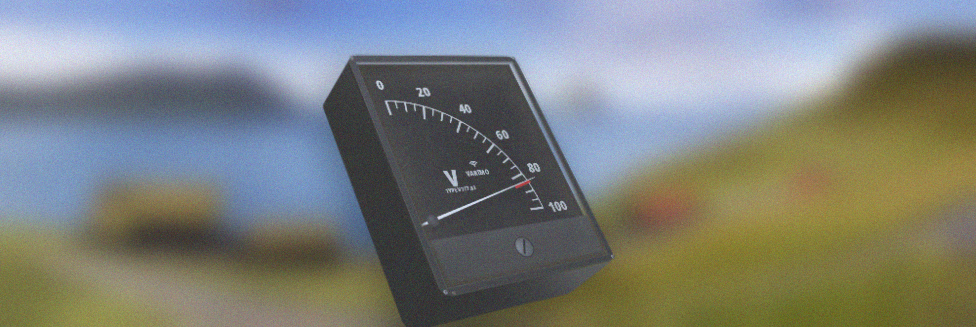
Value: 85,V
